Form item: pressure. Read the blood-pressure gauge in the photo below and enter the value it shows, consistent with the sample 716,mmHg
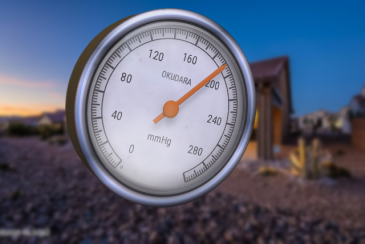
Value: 190,mmHg
